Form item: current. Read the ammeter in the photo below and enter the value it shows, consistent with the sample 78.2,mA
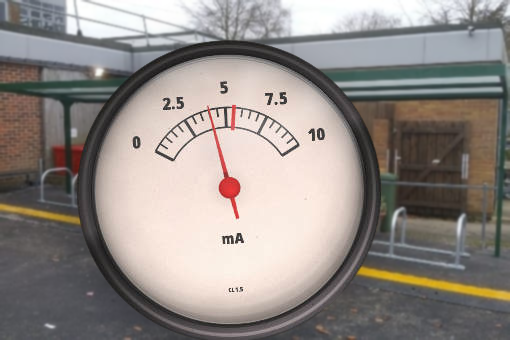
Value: 4,mA
